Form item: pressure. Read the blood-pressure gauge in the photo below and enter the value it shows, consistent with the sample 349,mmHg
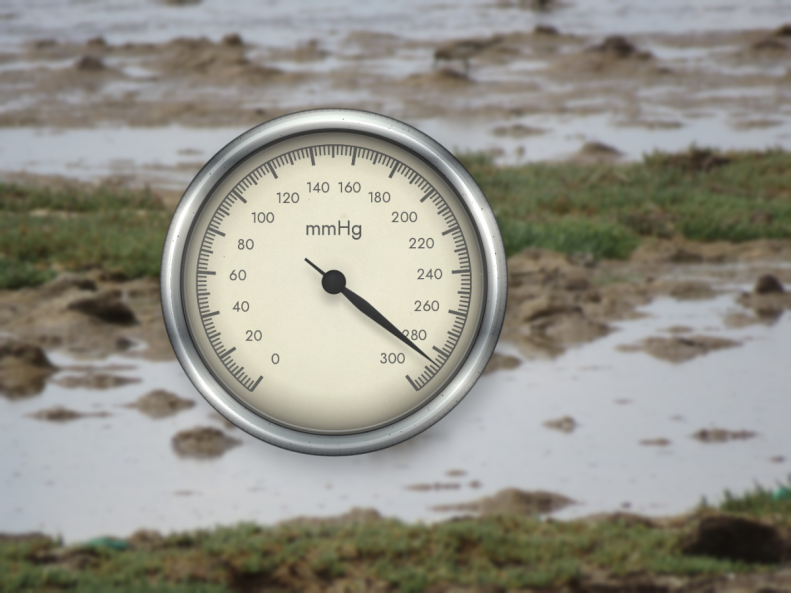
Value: 286,mmHg
